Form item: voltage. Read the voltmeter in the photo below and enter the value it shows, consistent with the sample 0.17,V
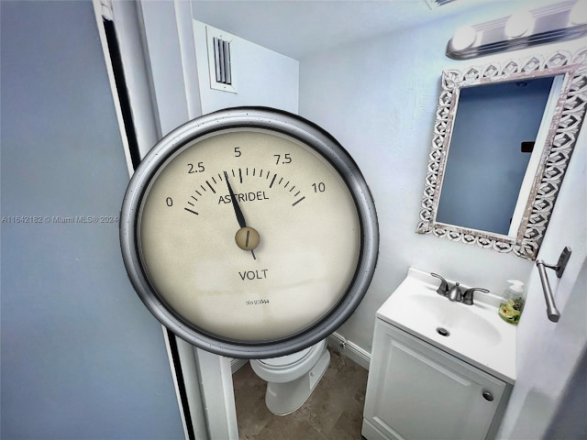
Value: 4,V
